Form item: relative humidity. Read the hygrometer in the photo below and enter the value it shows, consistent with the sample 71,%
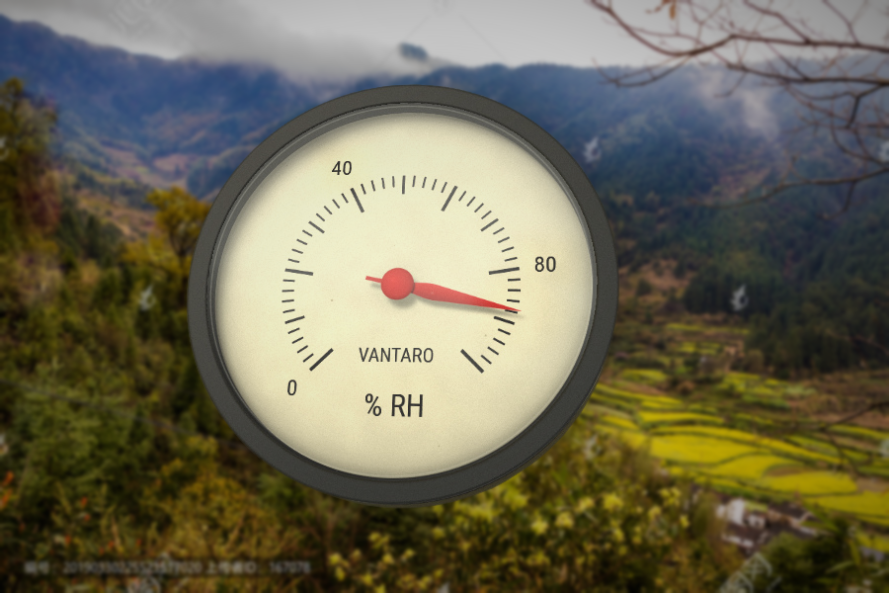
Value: 88,%
